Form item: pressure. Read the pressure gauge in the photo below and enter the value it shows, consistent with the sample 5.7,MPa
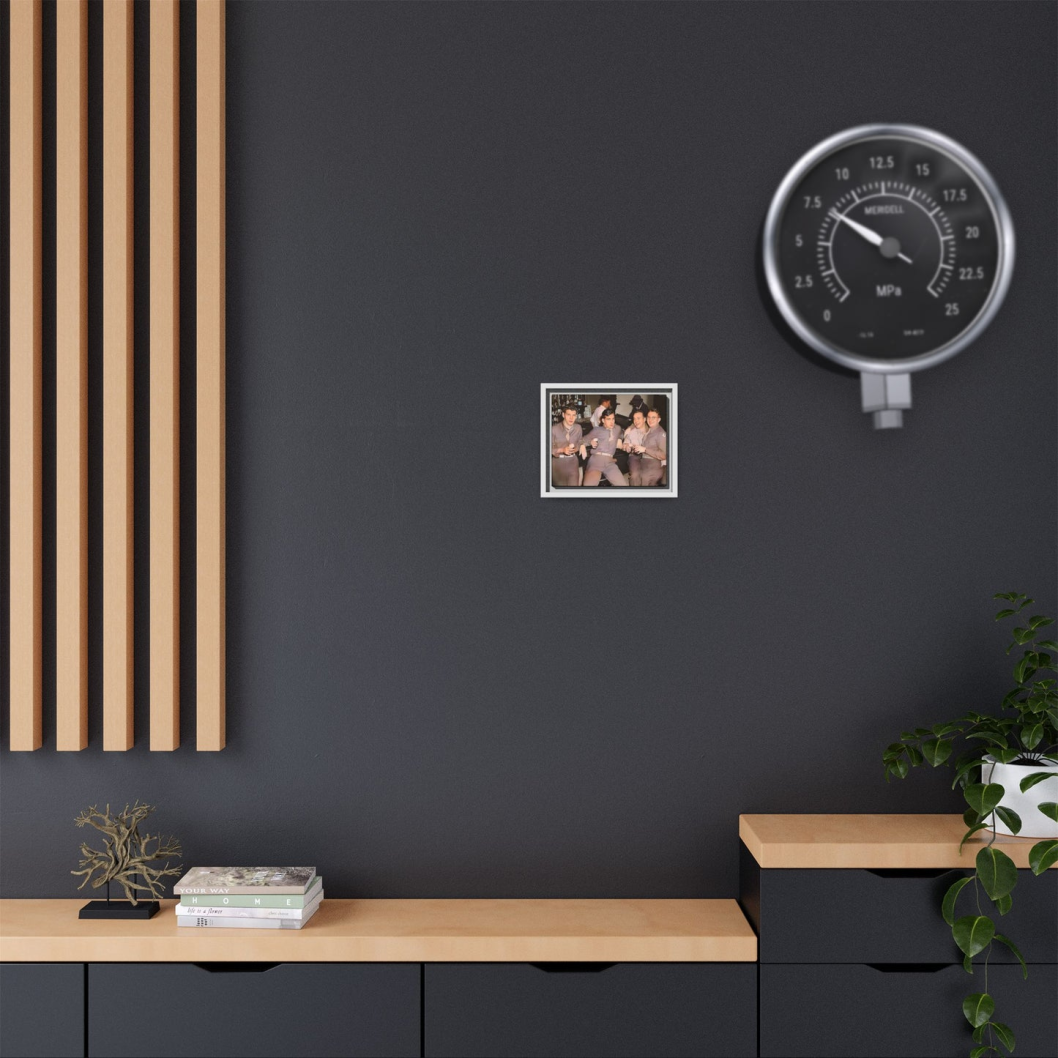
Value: 7.5,MPa
